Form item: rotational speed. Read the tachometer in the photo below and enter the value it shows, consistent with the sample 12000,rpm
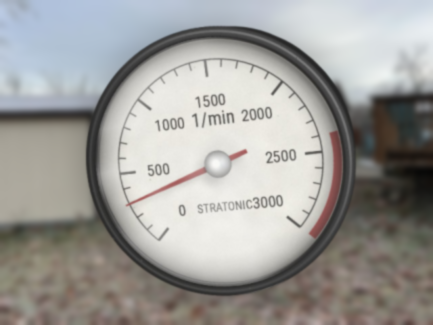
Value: 300,rpm
